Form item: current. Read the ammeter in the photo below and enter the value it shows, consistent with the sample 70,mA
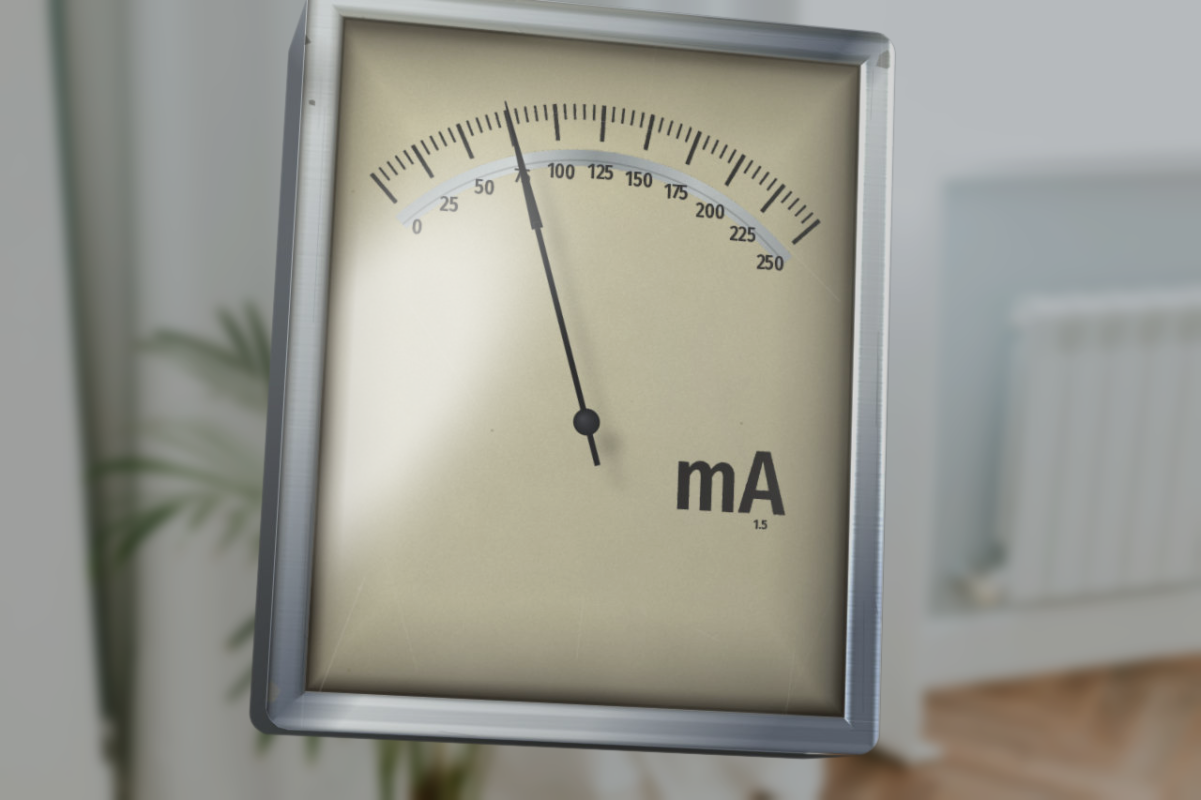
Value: 75,mA
